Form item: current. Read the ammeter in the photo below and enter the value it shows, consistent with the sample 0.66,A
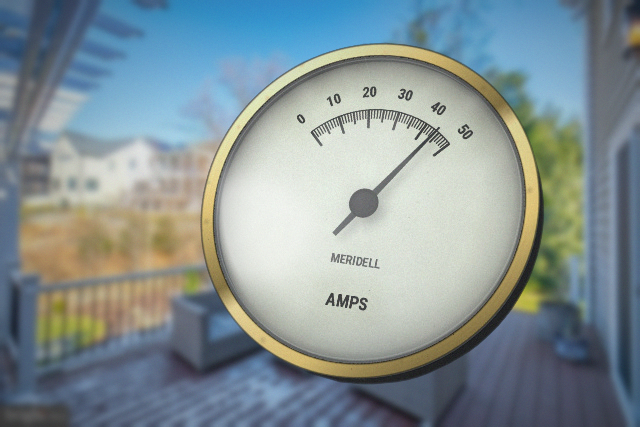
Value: 45,A
